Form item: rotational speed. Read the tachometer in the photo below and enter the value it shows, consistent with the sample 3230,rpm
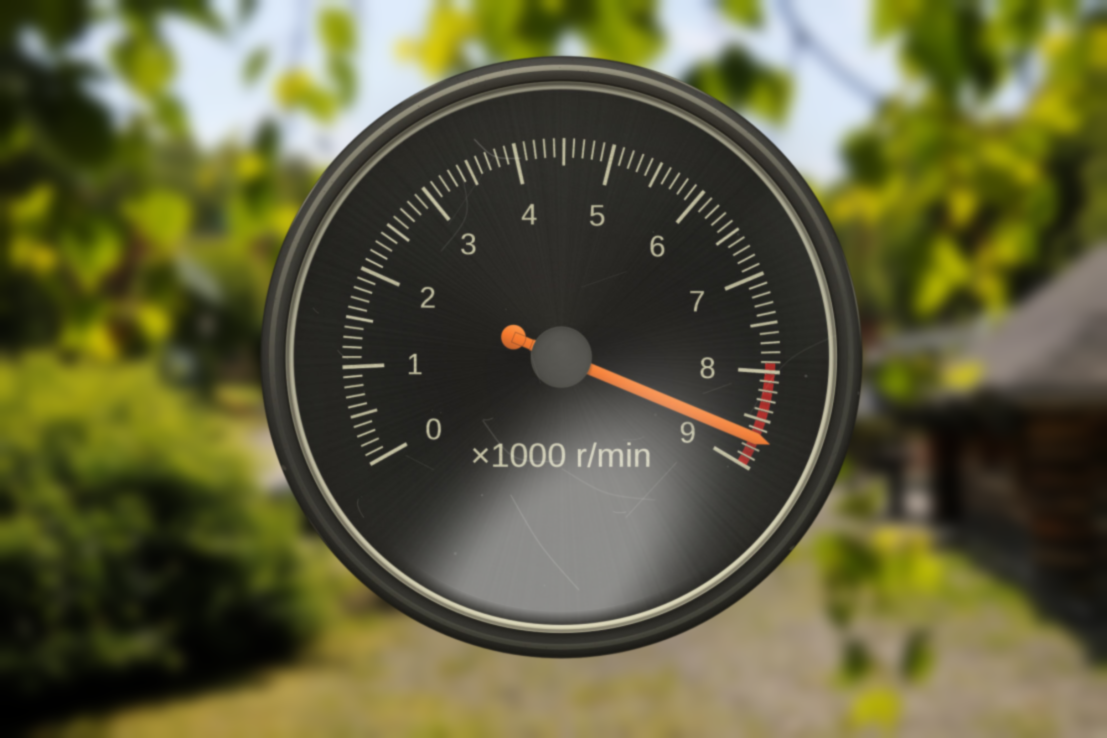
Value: 8700,rpm
